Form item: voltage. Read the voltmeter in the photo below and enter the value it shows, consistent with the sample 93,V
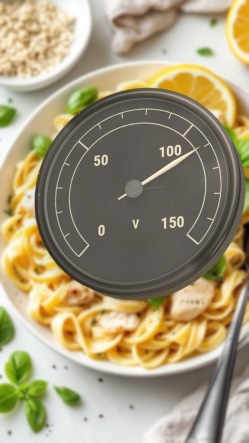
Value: 110,V
